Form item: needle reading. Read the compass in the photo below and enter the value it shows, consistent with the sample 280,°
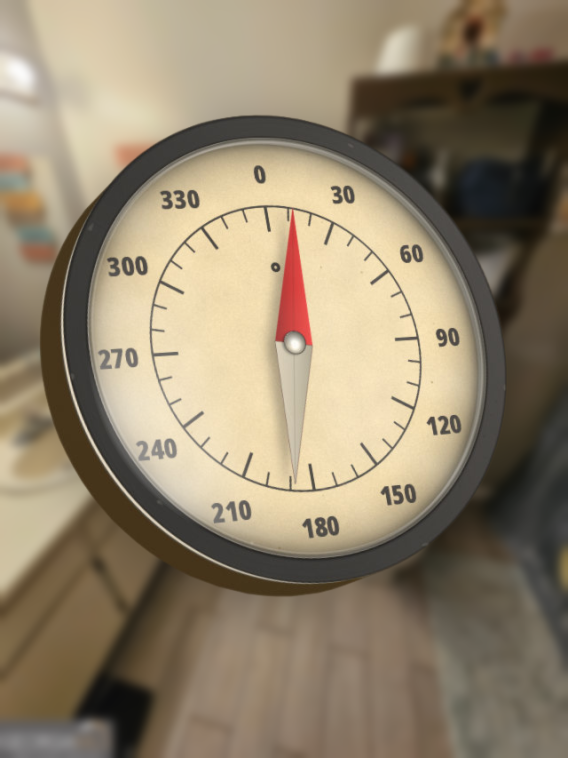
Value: 10,°
